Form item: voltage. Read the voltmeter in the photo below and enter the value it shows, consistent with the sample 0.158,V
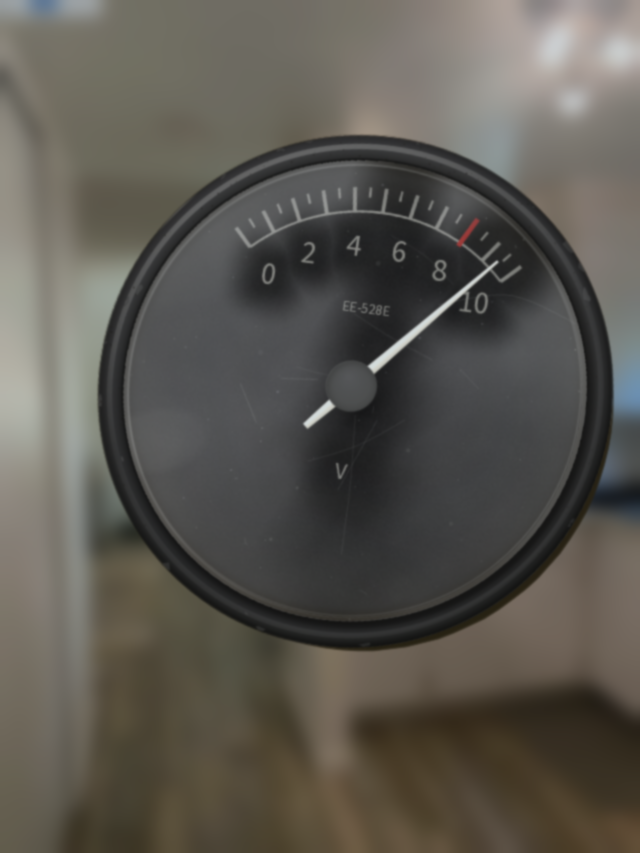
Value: 9.5,V
